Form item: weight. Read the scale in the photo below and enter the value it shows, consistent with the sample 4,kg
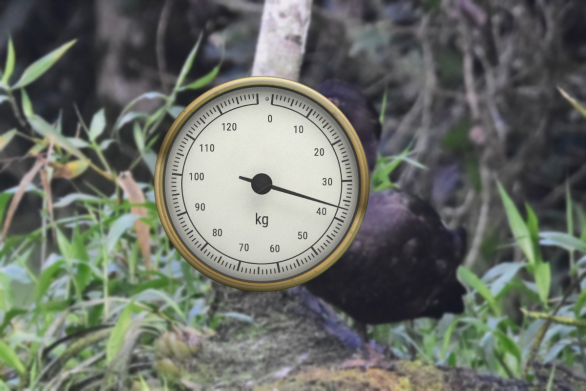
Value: 37,kg
